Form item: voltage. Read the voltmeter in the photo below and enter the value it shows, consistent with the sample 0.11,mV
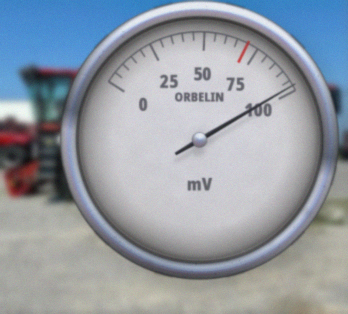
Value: 97.5,mV
